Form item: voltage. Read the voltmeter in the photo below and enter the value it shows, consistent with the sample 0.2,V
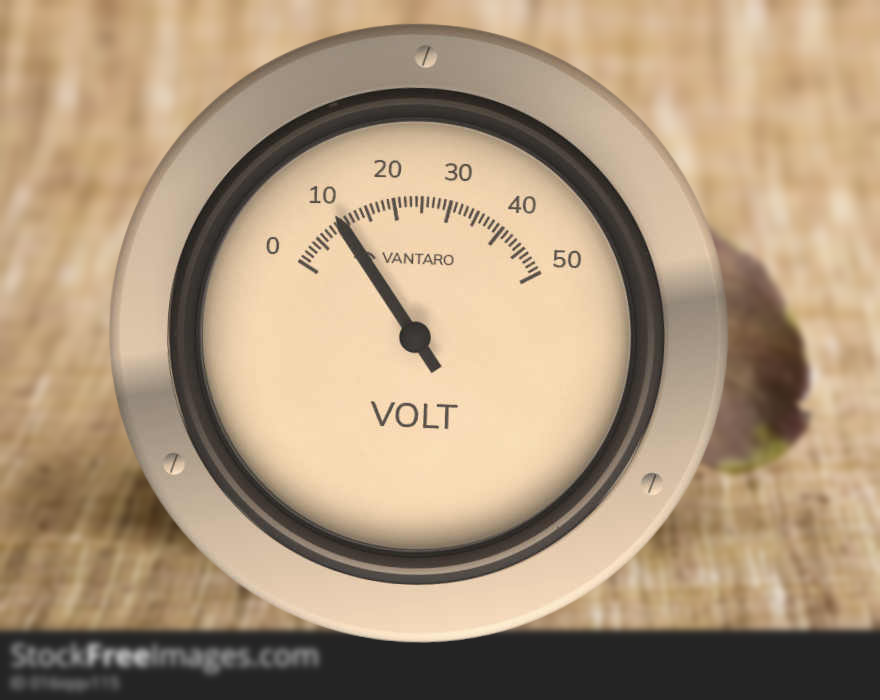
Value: 10,V
